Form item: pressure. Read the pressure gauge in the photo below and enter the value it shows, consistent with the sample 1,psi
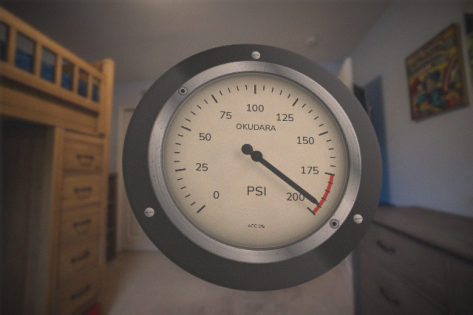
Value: 195,psi
